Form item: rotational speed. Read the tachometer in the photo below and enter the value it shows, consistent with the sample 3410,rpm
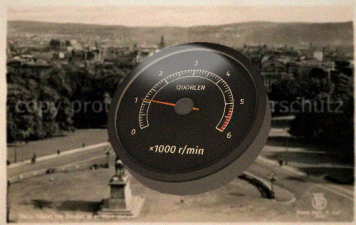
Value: 1000,rpm
